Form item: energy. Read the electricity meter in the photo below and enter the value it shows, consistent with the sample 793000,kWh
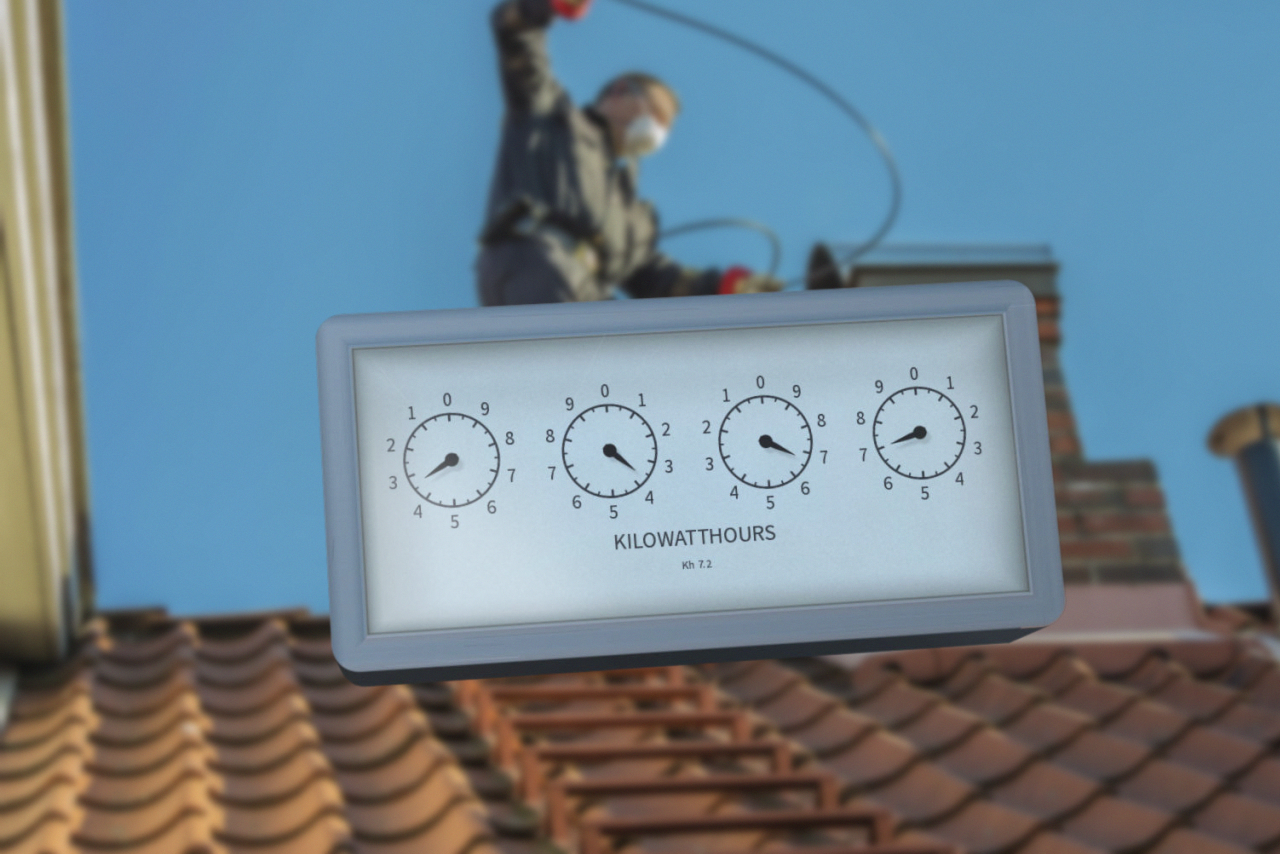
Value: 3367,kWh
